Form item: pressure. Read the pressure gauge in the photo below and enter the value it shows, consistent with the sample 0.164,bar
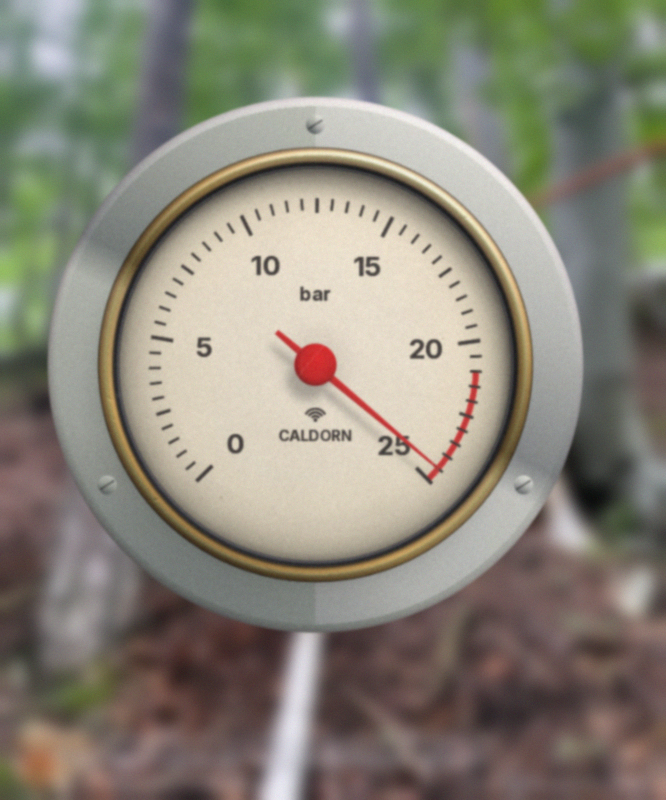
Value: 24.5,bar
